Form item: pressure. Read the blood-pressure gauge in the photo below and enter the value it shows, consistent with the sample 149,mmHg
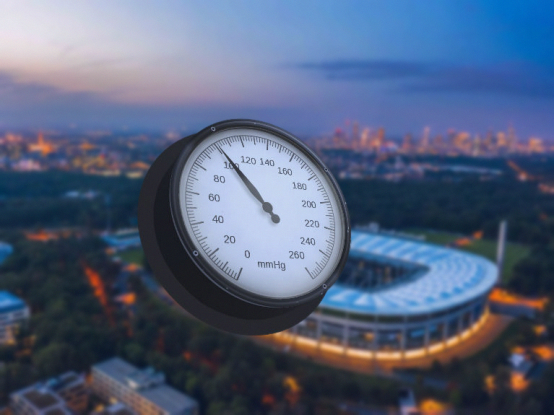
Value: 100,mmHg
